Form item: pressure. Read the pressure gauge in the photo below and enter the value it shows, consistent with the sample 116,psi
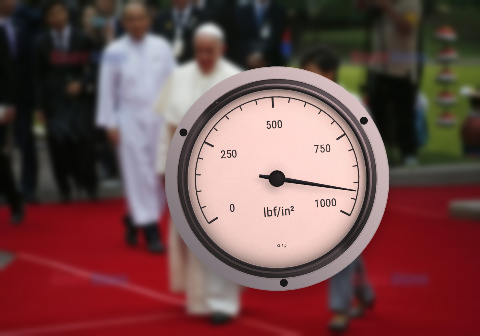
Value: 925,psi
